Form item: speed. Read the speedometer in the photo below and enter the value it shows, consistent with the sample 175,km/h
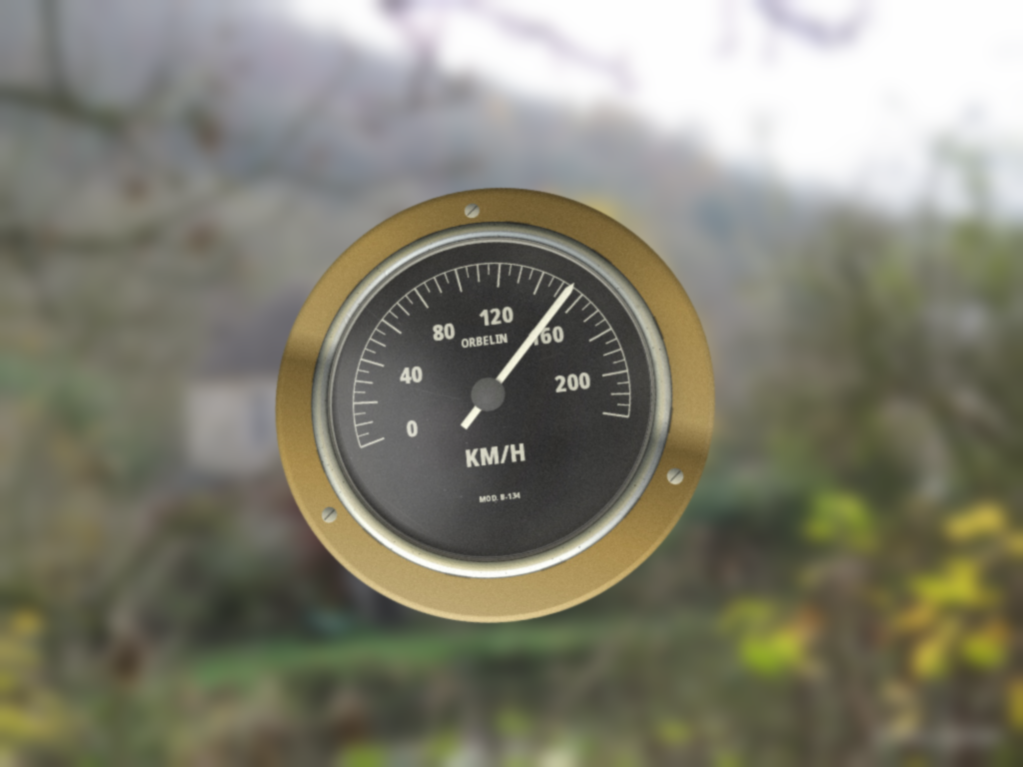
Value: 155,km/h
